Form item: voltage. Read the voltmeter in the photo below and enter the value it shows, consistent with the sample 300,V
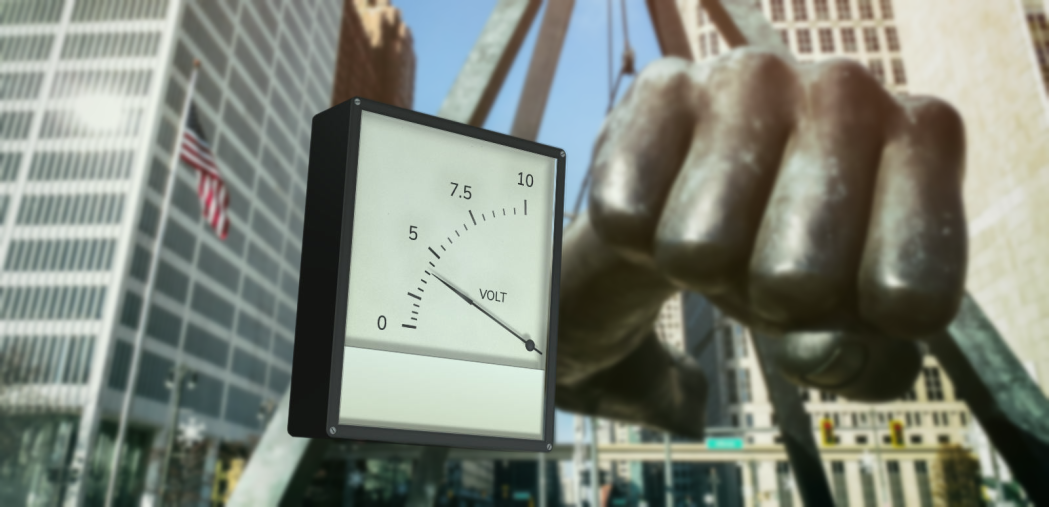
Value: 4,V
